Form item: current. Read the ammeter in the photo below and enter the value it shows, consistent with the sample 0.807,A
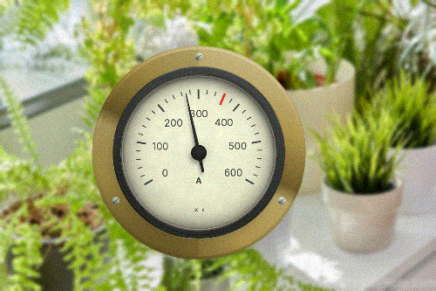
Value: 270,A
